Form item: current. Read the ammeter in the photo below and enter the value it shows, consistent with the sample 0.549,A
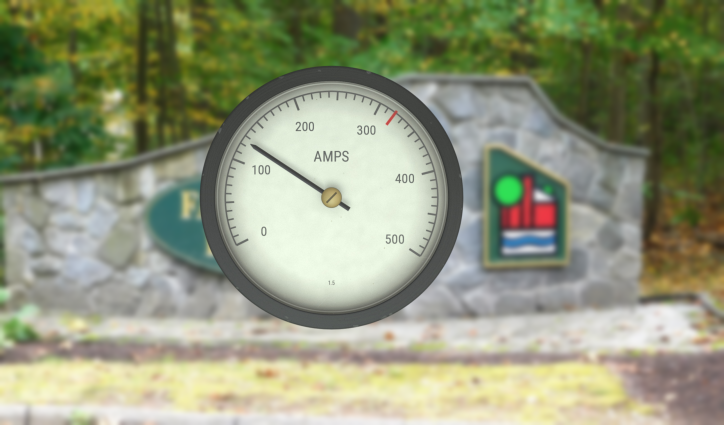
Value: 125,A
